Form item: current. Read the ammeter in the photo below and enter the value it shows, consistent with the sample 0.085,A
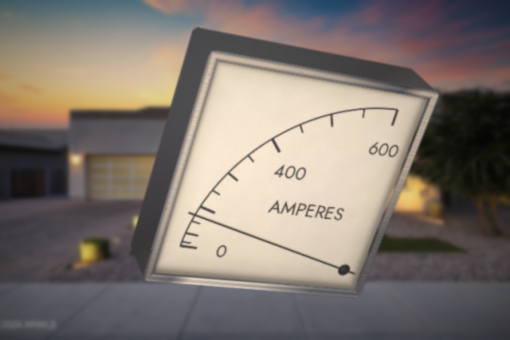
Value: 175,A
